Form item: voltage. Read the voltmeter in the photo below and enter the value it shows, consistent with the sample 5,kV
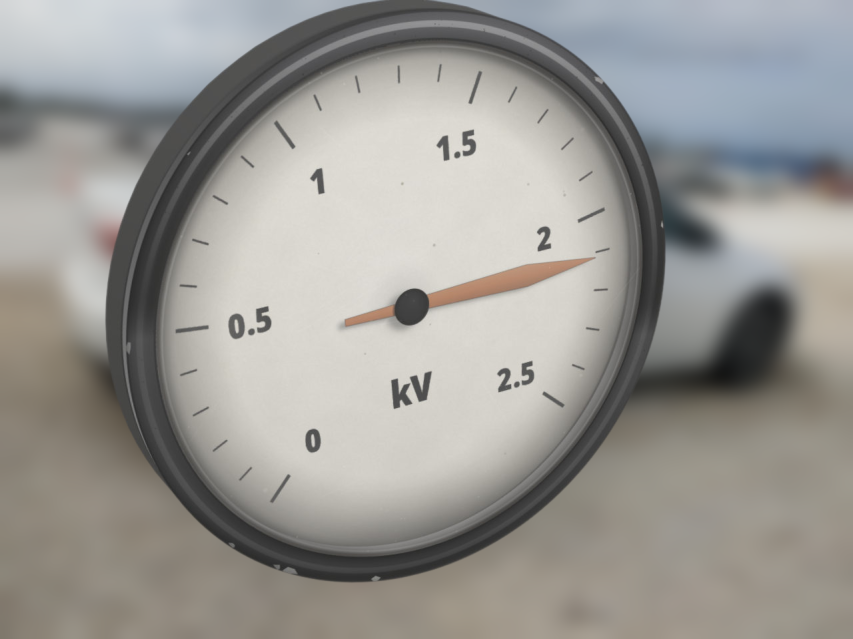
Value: 2.1,kV
